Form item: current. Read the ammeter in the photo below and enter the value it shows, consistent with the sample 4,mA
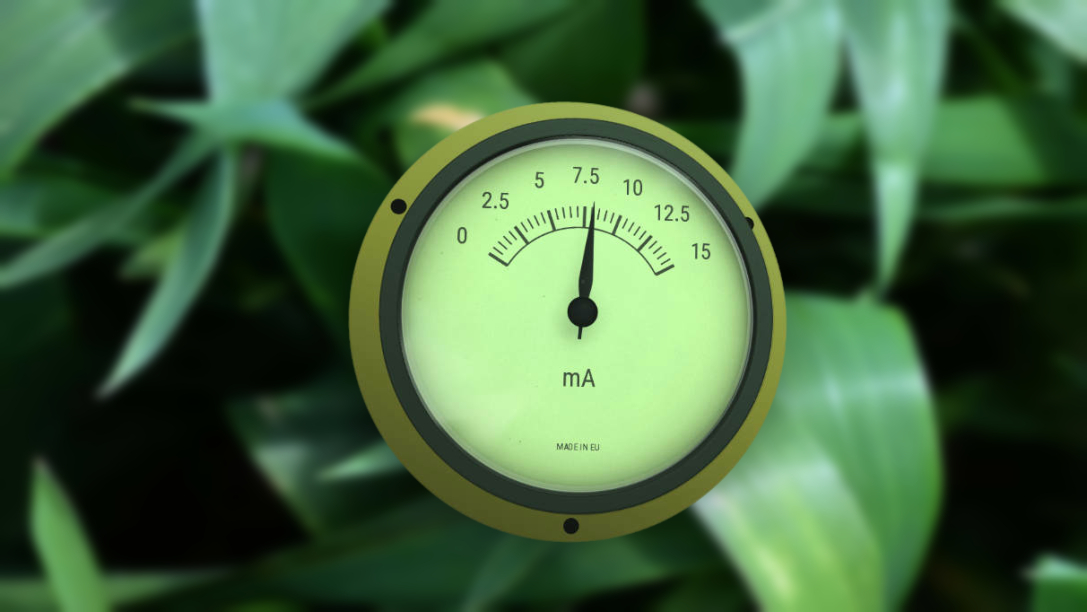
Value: 8,mA
